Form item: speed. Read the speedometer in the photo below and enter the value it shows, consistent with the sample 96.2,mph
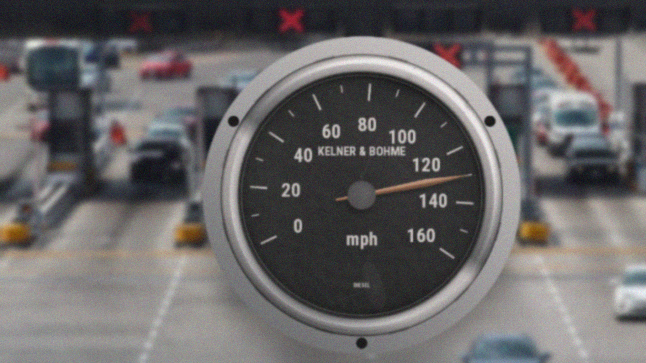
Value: 130,mph
